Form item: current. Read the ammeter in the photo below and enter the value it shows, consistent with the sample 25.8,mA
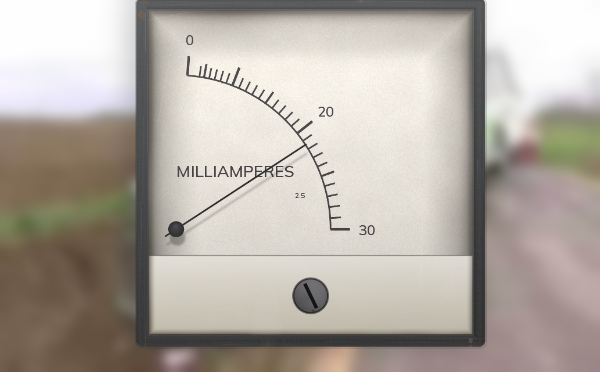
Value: 21.5,mA
